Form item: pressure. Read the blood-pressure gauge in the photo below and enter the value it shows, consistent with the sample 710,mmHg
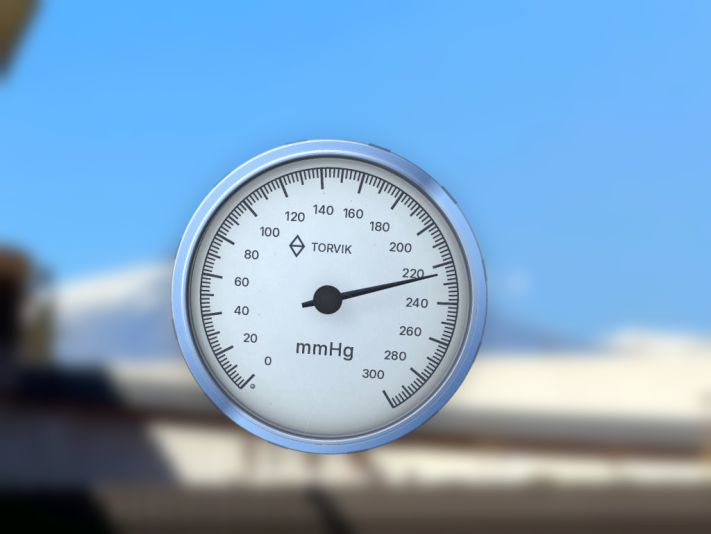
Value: 224,mmHg
